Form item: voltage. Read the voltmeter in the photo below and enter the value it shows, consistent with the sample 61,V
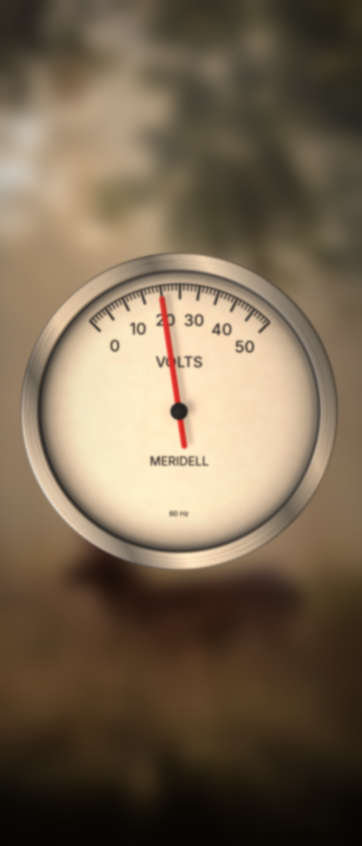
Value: 20,V
